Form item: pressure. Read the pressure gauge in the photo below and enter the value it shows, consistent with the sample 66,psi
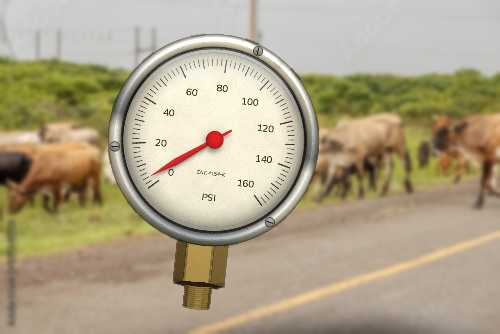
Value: 4,psi
